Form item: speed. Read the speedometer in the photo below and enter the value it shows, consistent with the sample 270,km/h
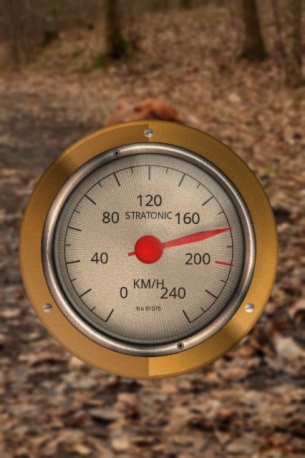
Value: 180,km/h
